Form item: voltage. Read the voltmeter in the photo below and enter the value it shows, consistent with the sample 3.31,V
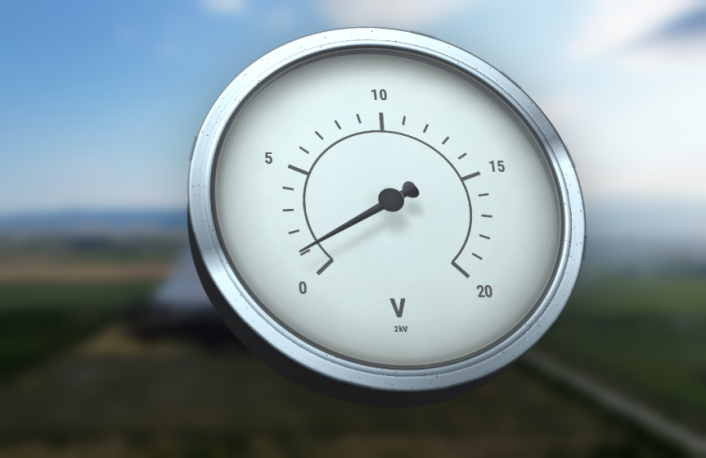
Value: 1,V
